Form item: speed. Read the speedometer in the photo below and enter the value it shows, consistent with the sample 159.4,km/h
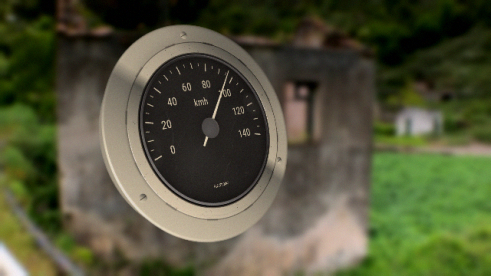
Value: 95,km/h
